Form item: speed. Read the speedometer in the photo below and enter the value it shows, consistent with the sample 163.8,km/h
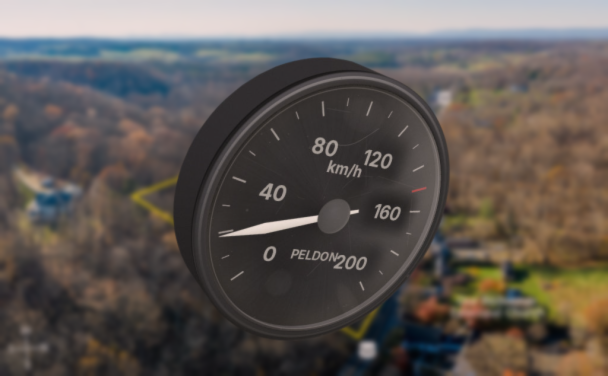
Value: 20,km/h
